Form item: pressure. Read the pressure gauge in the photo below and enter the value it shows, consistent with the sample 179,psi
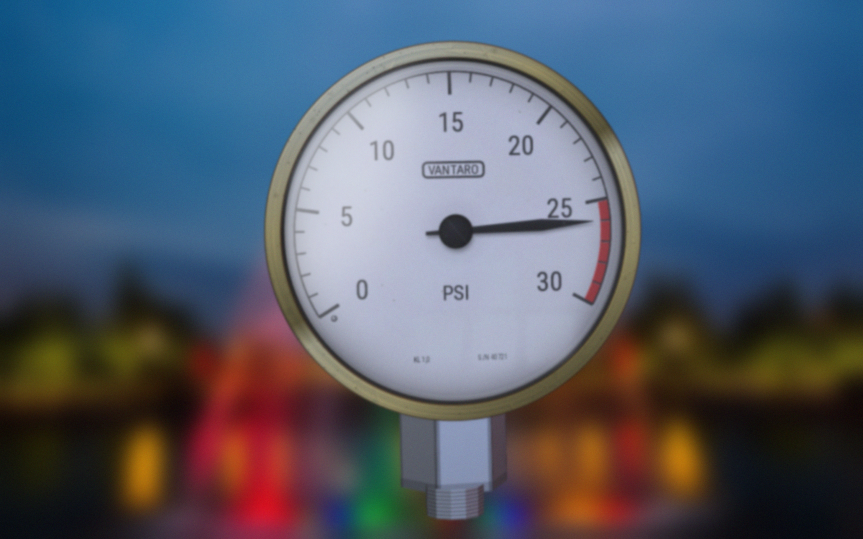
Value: 26,psi
